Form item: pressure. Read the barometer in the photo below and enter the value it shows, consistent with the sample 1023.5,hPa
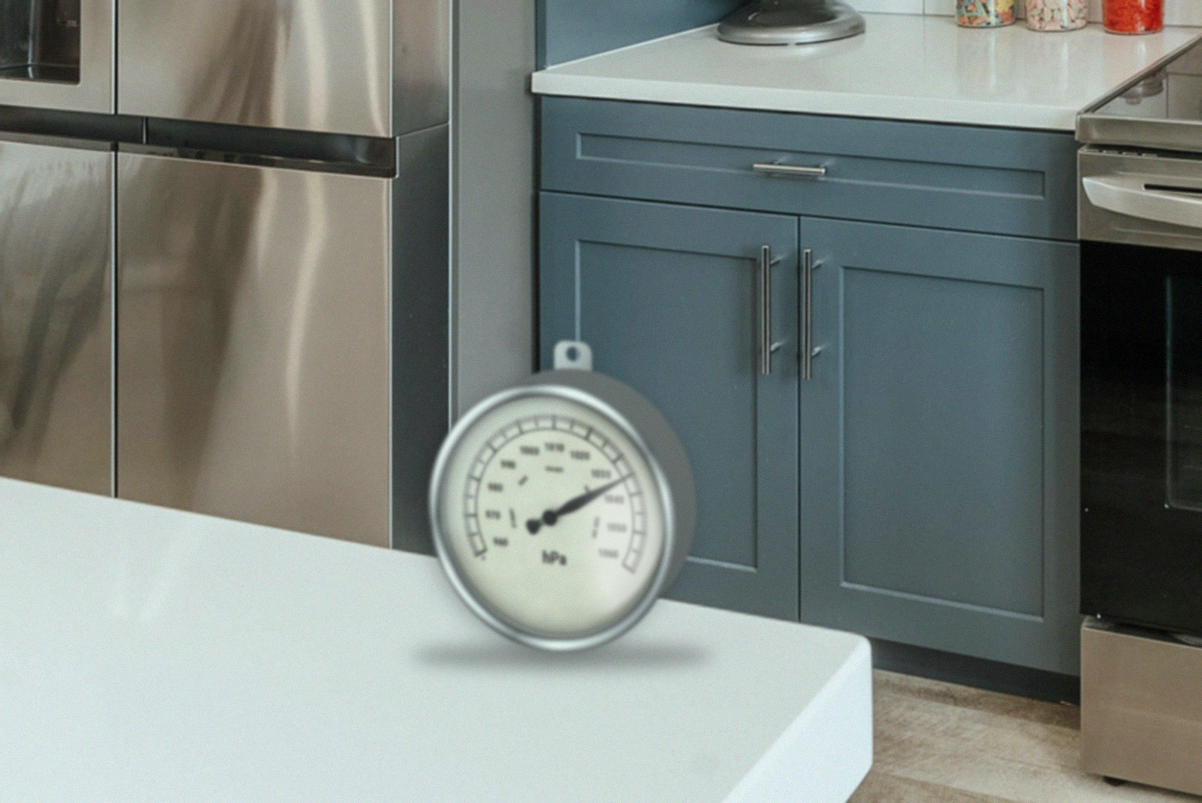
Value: 1035,hPa
